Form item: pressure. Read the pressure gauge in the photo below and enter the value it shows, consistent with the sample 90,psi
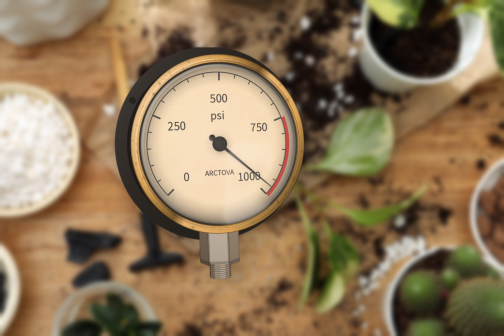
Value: 975,psi
